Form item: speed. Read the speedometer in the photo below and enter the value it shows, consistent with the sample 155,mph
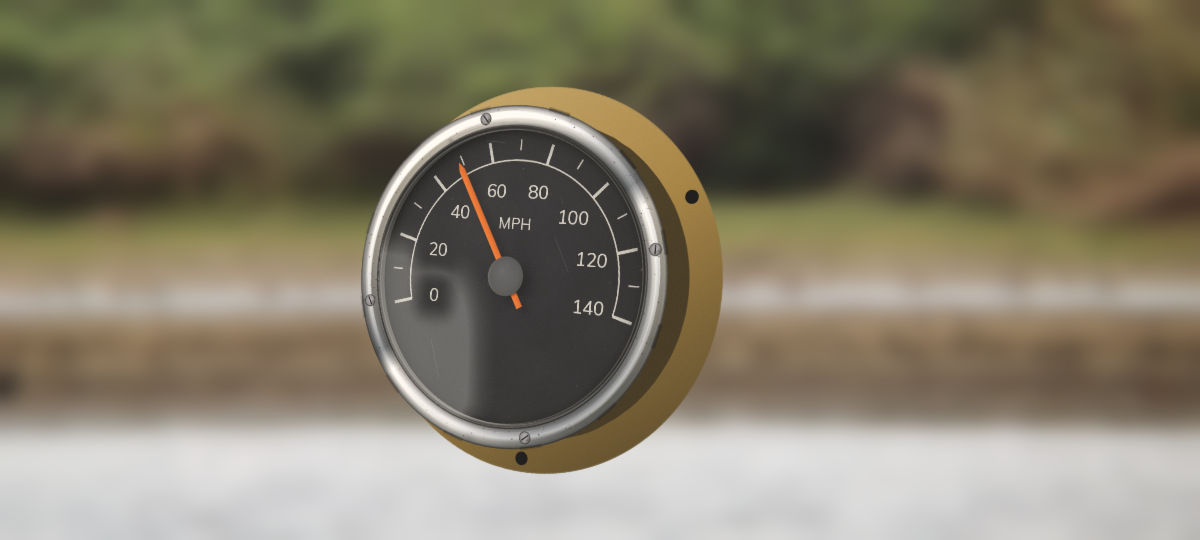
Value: 50,mph
